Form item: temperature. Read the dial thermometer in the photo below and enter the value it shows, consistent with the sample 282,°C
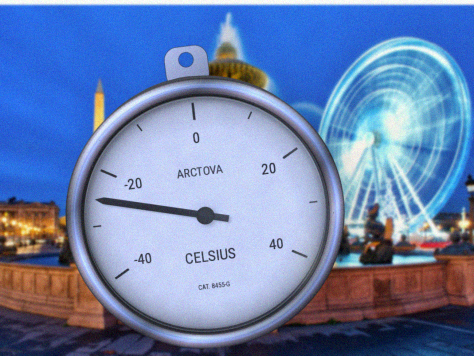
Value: -25,°C
